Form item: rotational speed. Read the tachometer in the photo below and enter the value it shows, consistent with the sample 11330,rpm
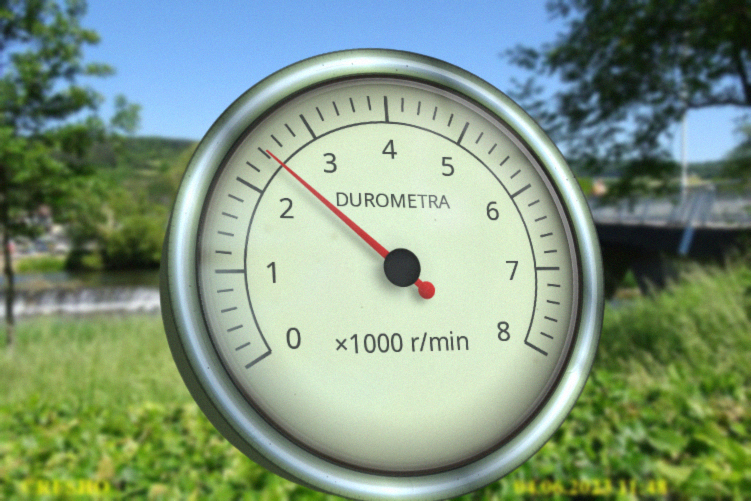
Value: 2400,rpm
